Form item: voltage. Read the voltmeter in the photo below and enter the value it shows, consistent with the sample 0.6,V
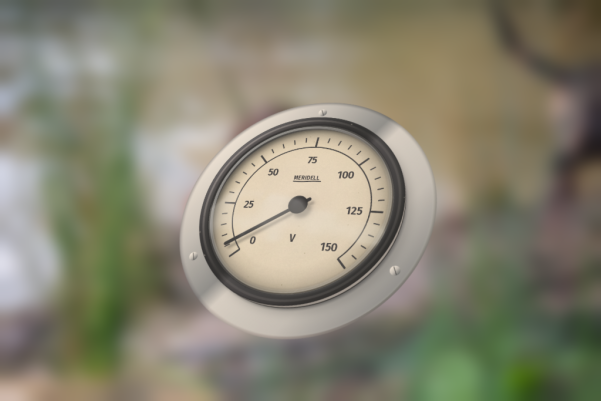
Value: 5,V
